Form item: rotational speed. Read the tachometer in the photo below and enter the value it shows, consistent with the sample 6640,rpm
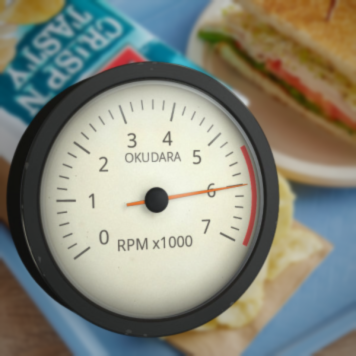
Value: 6000,rpm
